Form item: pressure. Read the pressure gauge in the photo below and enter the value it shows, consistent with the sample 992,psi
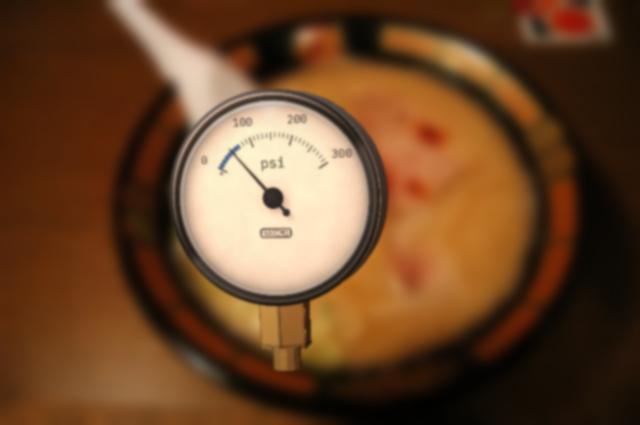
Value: 50,psi
